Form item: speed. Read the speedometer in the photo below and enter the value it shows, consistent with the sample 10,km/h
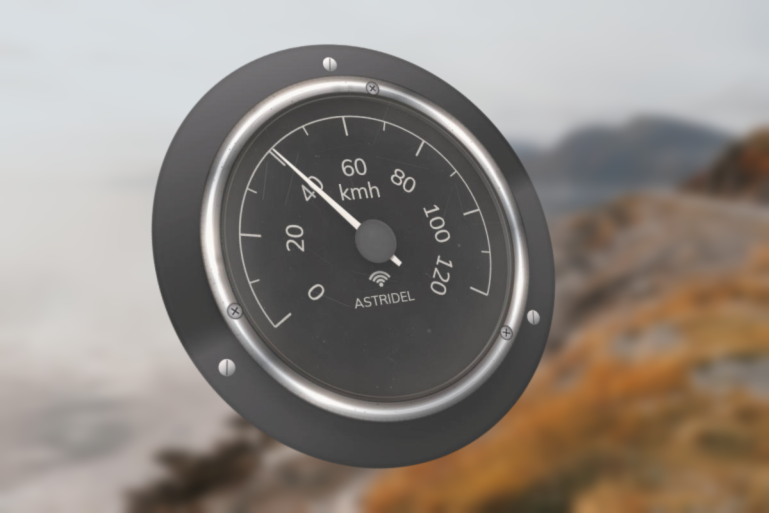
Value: 40,km/h
